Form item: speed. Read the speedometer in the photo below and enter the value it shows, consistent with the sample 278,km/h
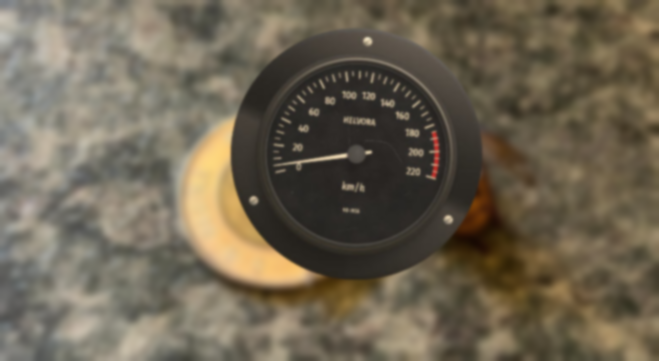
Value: 5,km/h
